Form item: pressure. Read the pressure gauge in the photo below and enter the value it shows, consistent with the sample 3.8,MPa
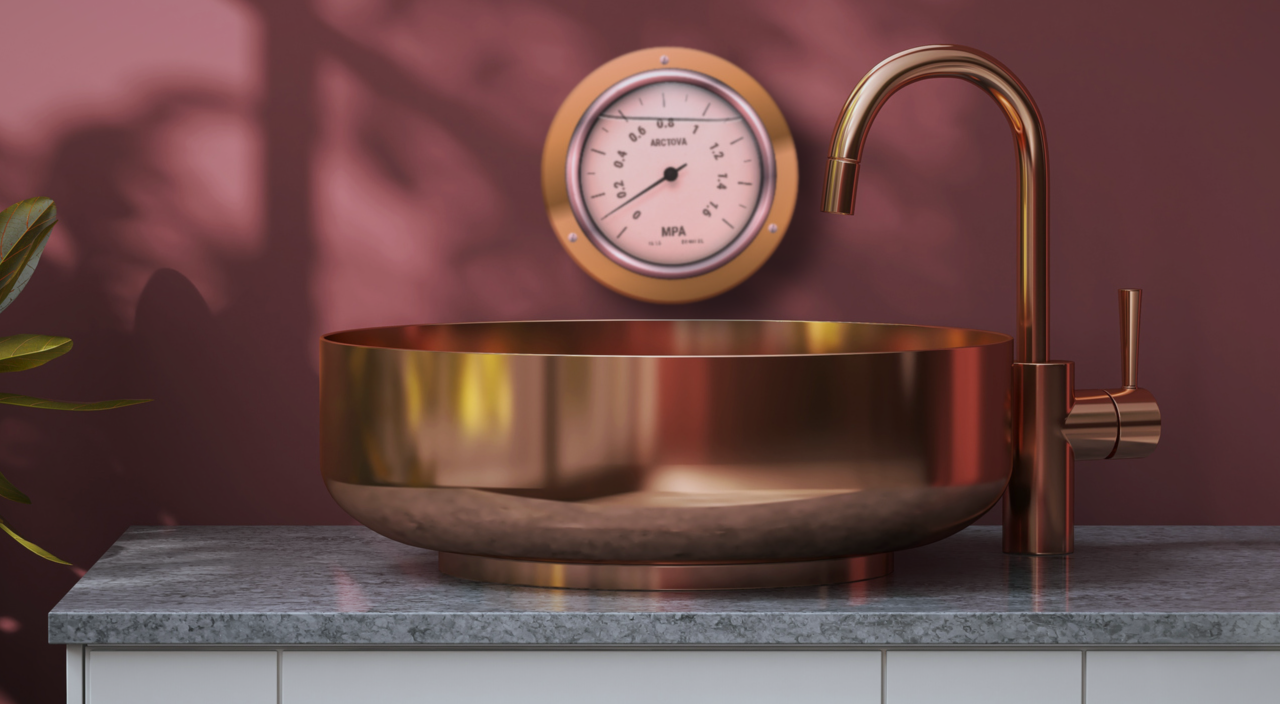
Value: 0.1,MPa
